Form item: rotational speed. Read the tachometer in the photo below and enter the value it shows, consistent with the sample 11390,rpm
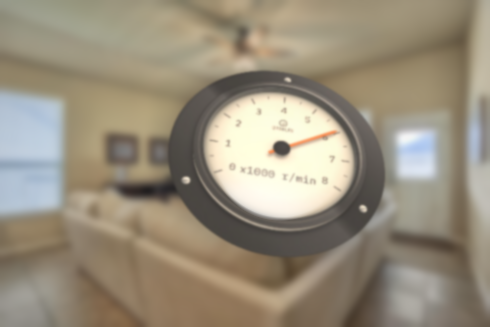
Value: 6000,rpm
